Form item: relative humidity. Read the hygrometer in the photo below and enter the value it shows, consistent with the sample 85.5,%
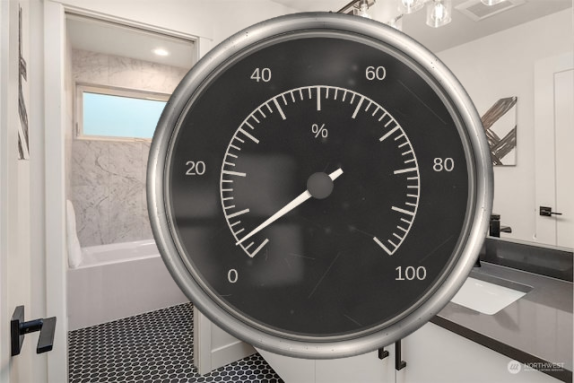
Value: 4,%
